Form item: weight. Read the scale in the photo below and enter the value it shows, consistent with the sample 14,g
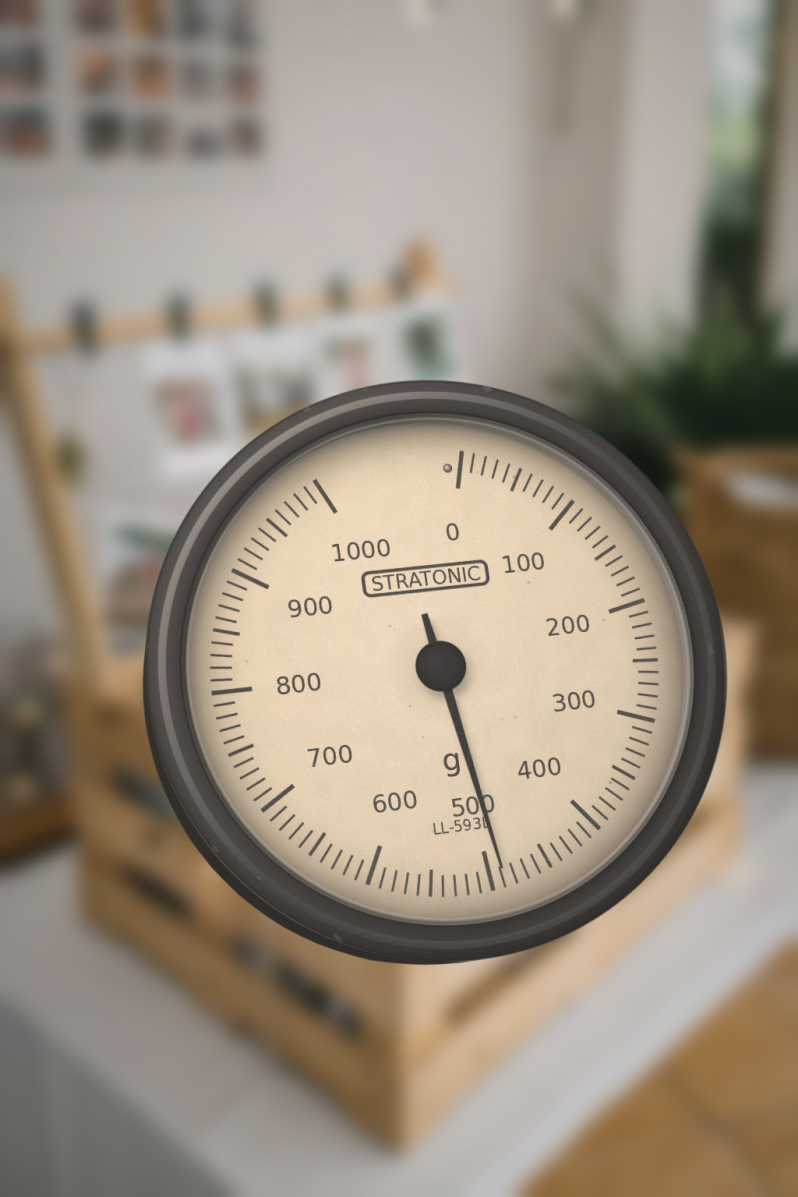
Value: 490,g
